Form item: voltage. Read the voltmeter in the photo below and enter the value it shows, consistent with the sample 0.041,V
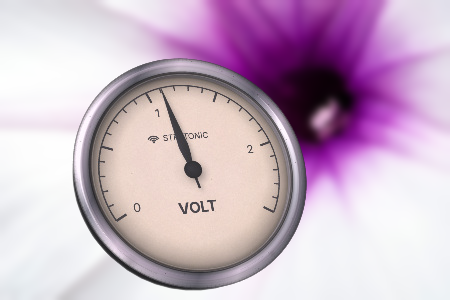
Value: 1.1,V
